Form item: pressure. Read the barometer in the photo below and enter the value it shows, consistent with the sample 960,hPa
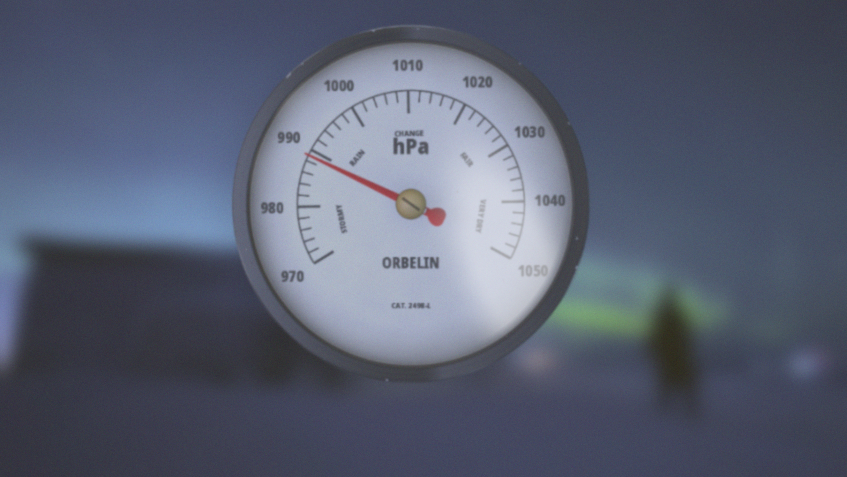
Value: 989,hPa
